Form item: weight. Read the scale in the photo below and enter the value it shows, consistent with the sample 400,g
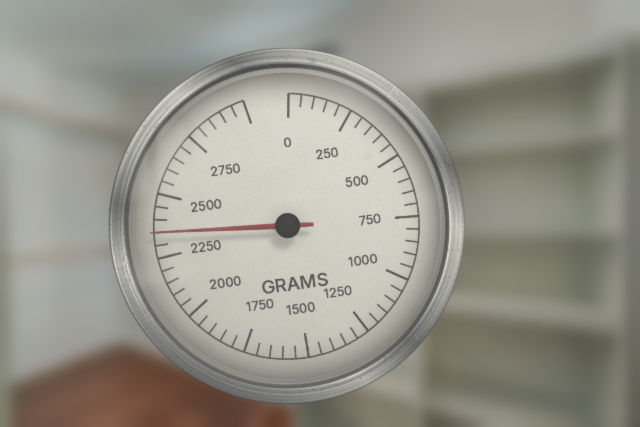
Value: 2350,g
